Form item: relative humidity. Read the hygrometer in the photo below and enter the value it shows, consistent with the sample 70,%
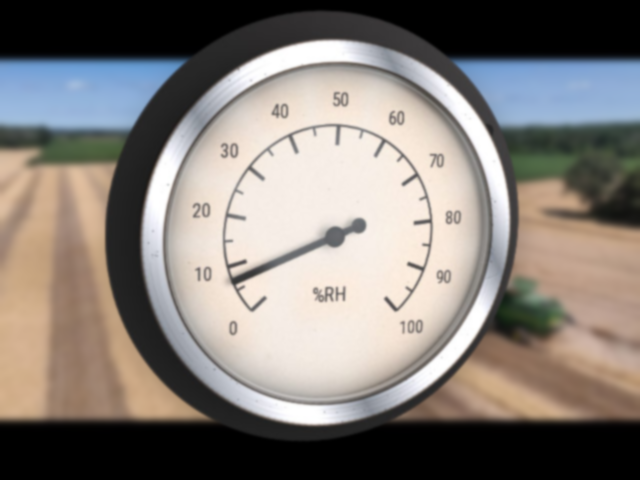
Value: 7.5,%
